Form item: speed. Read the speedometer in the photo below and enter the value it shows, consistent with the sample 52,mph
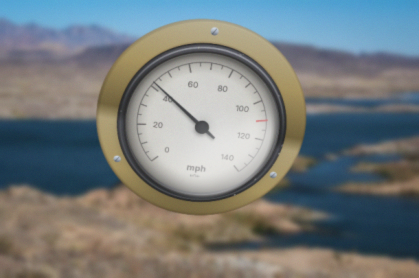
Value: 42.5,mph
